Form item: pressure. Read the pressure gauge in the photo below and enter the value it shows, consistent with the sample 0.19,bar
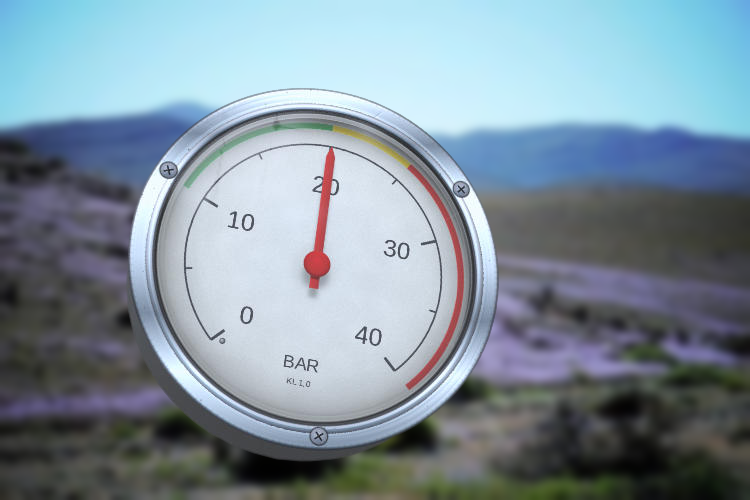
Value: 20,bar
